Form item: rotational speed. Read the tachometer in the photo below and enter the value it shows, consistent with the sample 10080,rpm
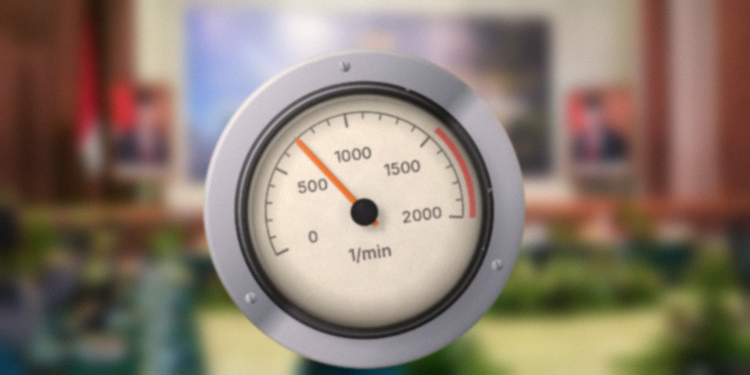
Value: 700,rpm
